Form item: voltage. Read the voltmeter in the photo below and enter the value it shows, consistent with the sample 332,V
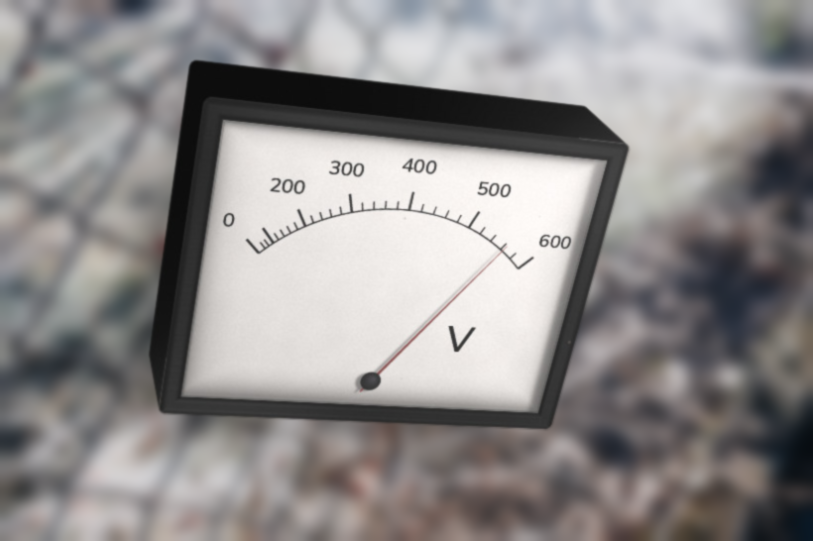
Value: 560,V
